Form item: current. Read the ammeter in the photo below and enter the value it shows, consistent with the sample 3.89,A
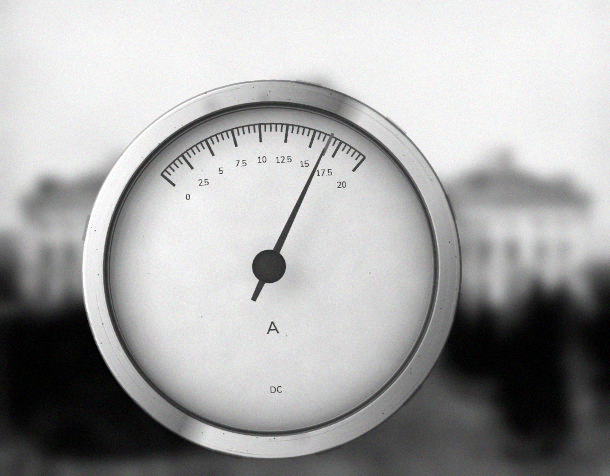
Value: 16.5,A
